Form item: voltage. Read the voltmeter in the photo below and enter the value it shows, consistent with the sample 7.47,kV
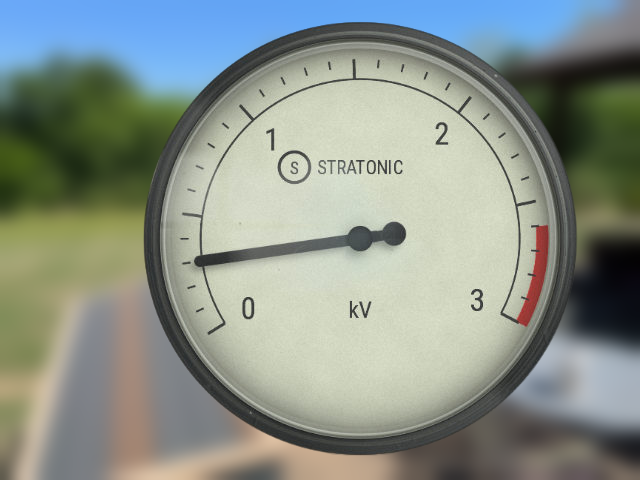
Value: 0.3,kV
